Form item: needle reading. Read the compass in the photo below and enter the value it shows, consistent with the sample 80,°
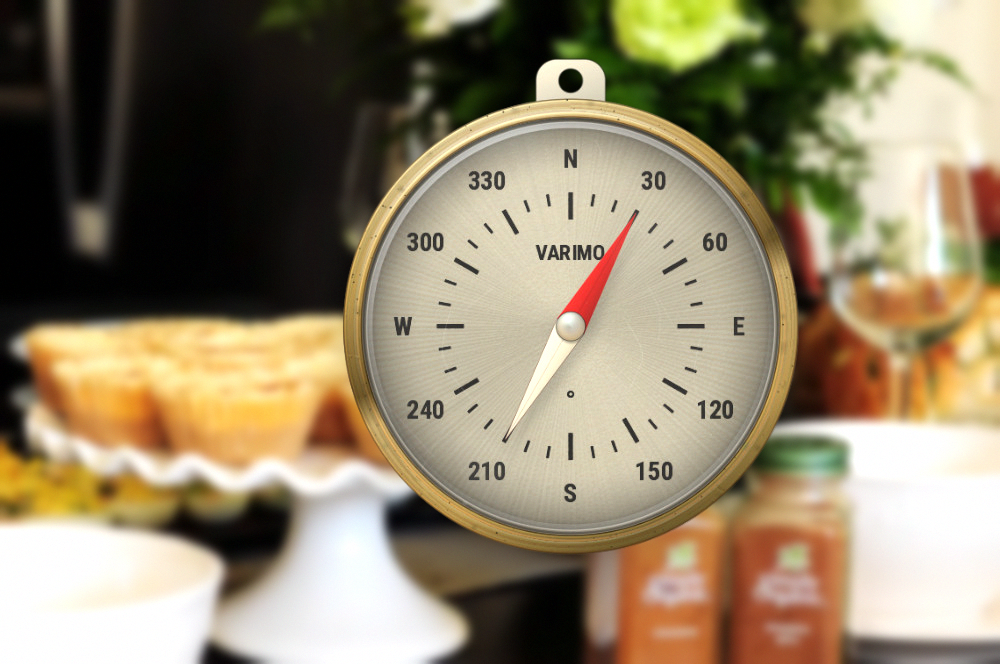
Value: 30,°
